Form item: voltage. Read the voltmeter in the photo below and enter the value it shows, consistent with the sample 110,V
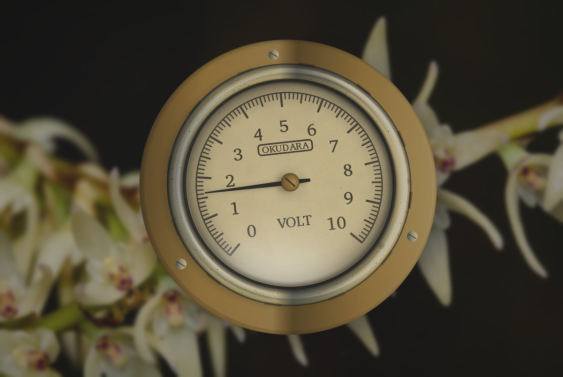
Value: 1.6,V
